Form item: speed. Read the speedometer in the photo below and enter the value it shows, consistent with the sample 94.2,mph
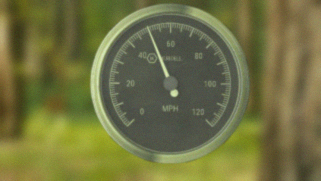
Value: 50,mph
